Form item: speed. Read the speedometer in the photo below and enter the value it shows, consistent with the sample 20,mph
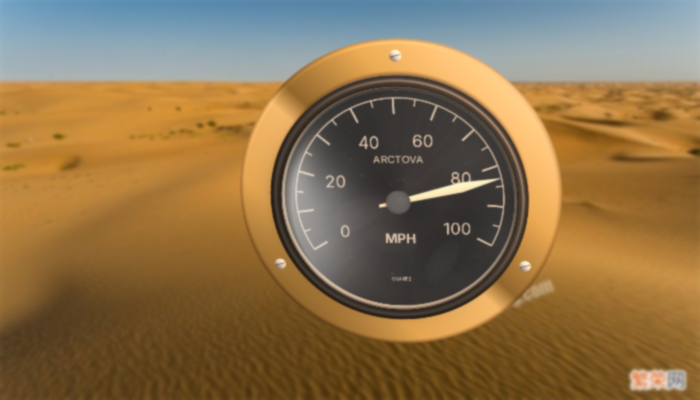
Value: 82.5,mph
